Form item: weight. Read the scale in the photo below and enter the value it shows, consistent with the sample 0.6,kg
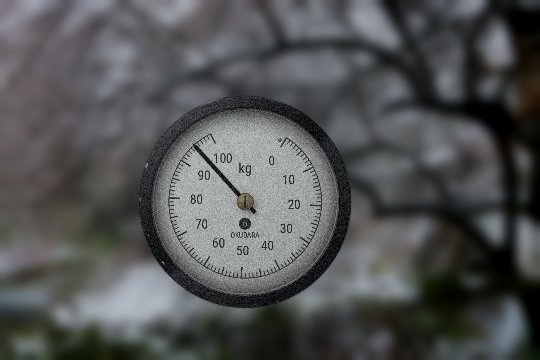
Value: 95,kg
